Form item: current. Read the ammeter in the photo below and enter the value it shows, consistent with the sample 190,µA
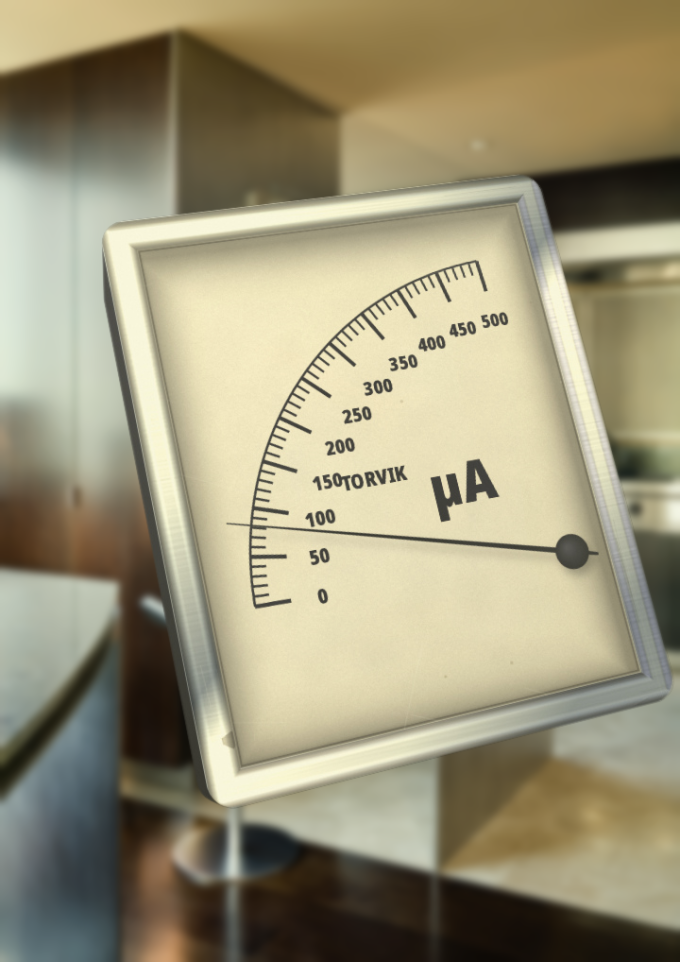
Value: 80,µA
